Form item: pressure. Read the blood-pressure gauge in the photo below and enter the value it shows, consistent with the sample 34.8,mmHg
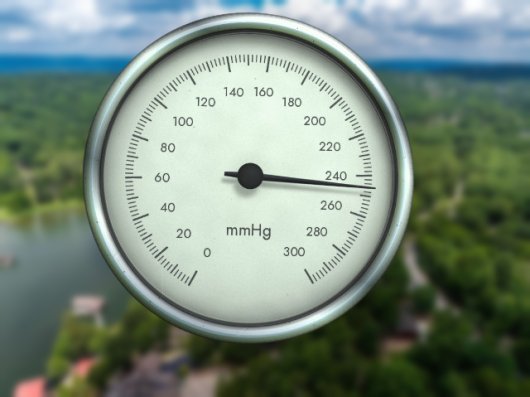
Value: 246,mmHg
